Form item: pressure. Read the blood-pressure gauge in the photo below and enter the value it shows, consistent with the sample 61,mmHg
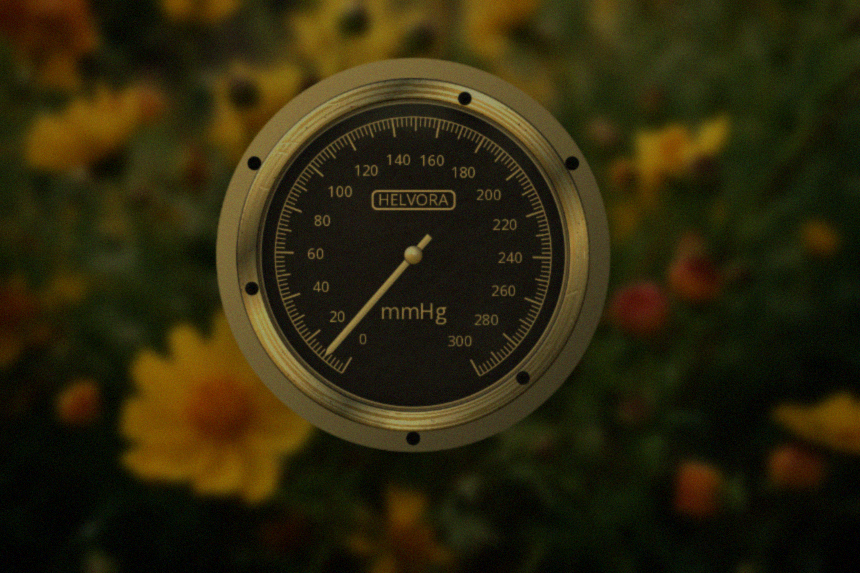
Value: 10,mmHg
